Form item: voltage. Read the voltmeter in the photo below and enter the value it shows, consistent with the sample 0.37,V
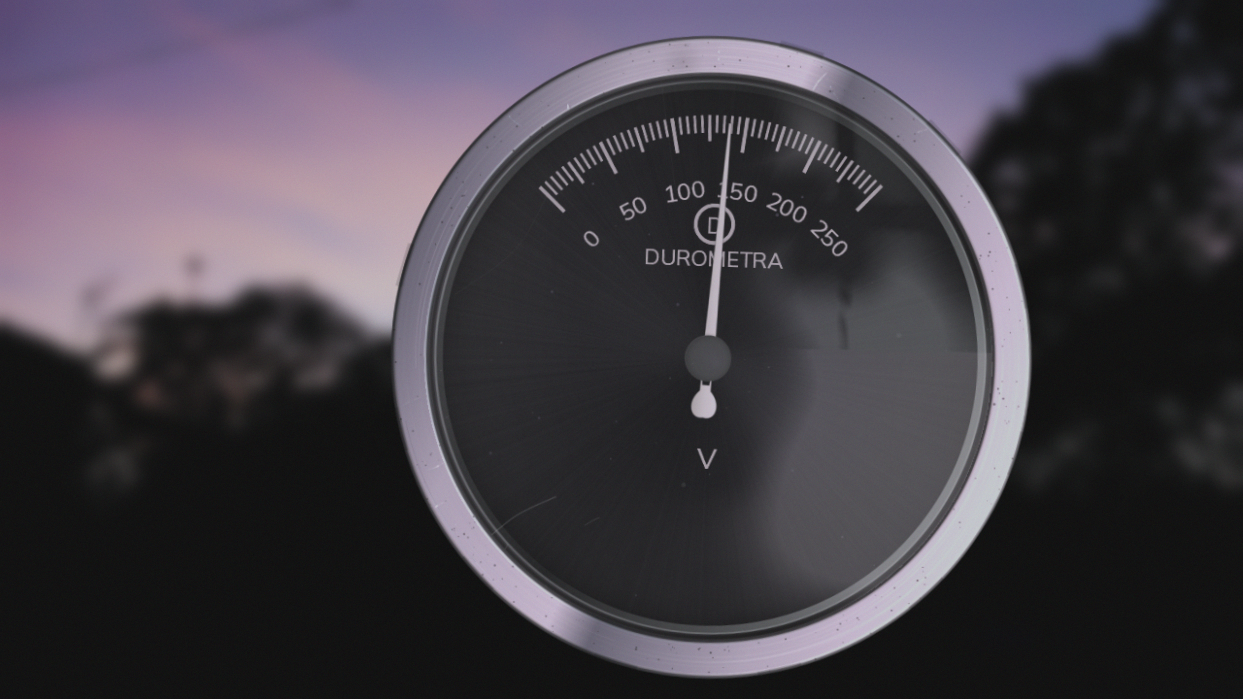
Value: 140,V
